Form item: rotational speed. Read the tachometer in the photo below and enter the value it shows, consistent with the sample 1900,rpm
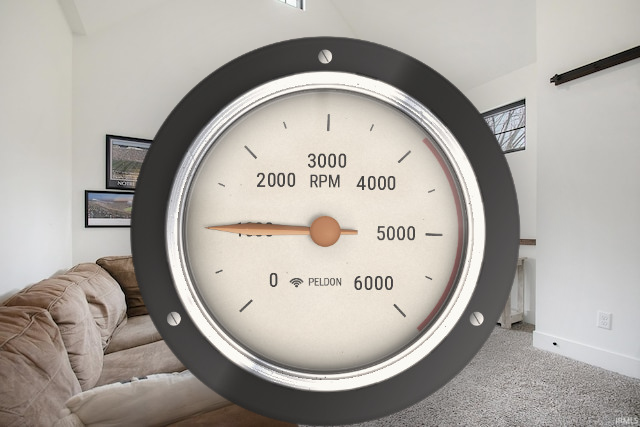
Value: 1000,rpm
